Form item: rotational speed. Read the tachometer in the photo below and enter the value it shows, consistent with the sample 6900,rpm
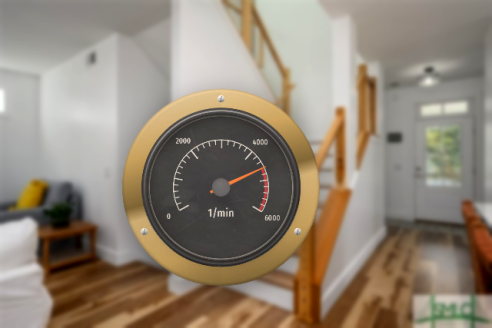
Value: 4600,rpm
